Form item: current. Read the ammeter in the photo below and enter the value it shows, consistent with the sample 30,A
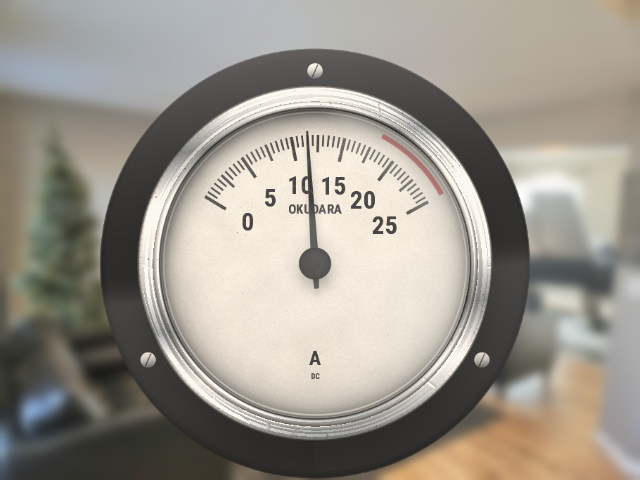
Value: 11.5,A
